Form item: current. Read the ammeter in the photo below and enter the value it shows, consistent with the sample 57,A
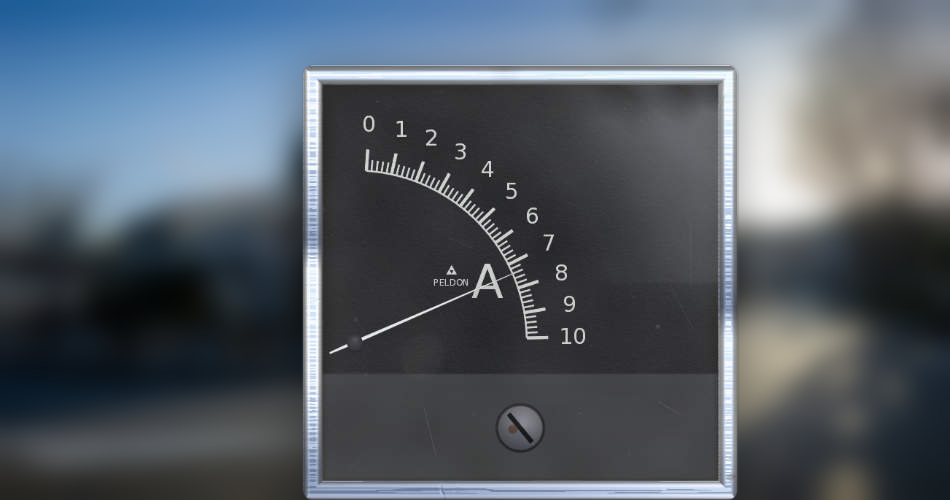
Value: 7.4,A
